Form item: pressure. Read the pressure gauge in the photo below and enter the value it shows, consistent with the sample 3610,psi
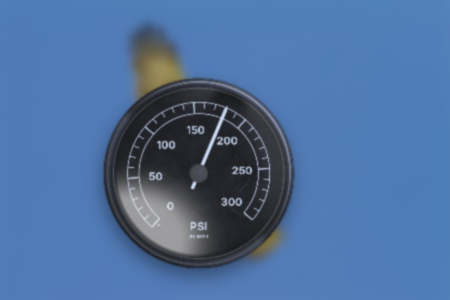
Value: 180,psi
